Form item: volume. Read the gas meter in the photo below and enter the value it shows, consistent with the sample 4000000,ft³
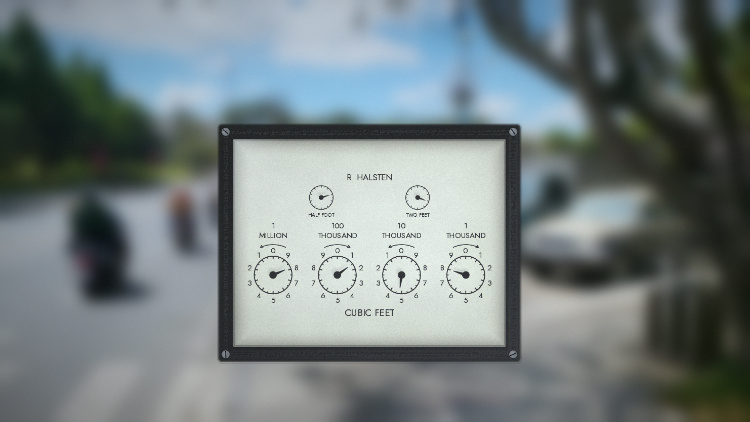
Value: 814800,ft³
